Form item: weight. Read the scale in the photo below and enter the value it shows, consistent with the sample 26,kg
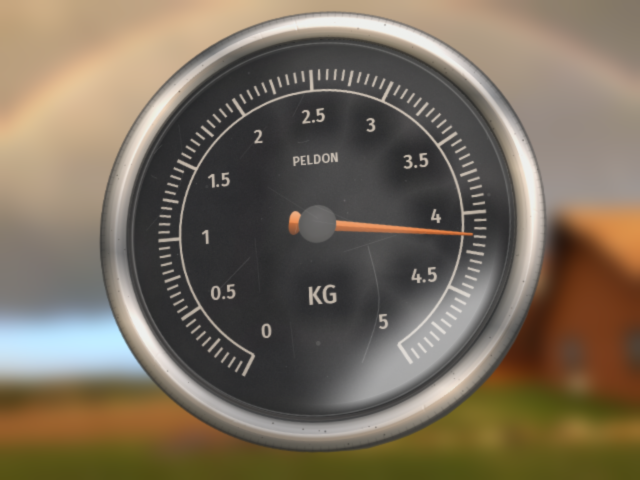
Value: 4.15,kg
